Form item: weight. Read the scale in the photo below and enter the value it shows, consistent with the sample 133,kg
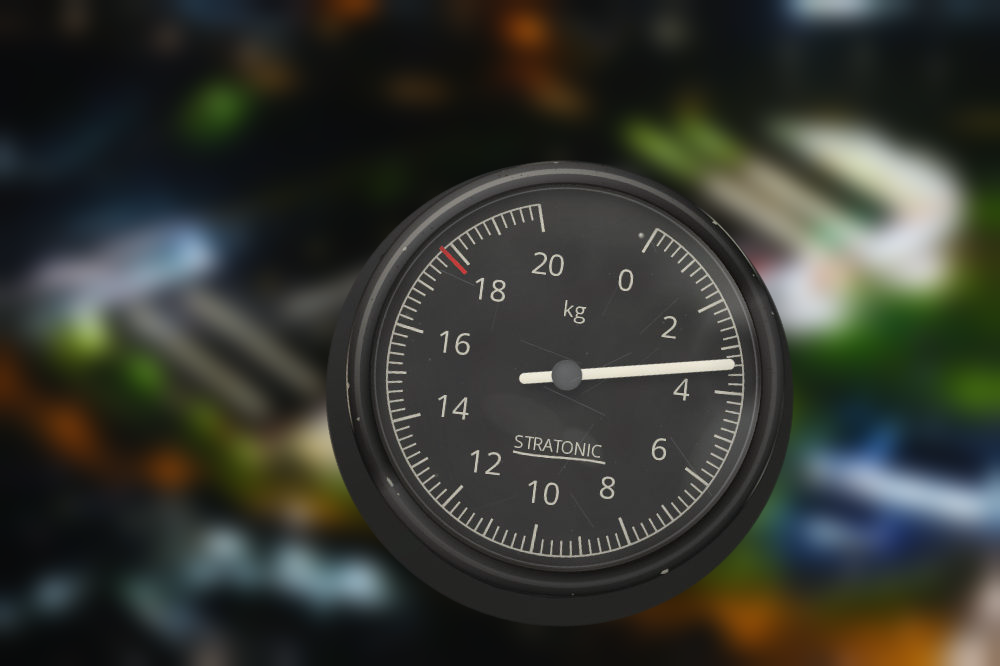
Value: 3.4,kg
